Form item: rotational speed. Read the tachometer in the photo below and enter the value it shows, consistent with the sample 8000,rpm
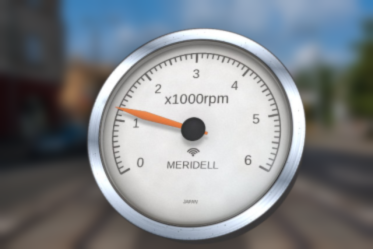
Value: 1200,rpm
